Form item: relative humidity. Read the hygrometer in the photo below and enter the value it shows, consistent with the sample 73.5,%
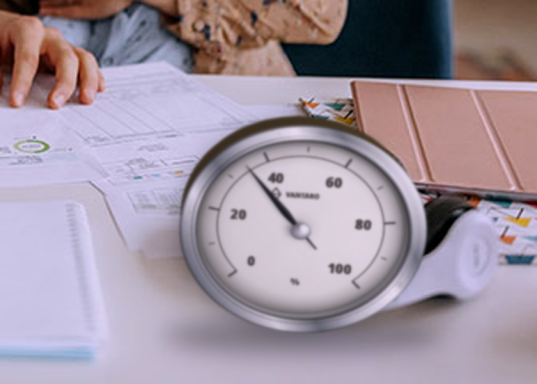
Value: 35,%
